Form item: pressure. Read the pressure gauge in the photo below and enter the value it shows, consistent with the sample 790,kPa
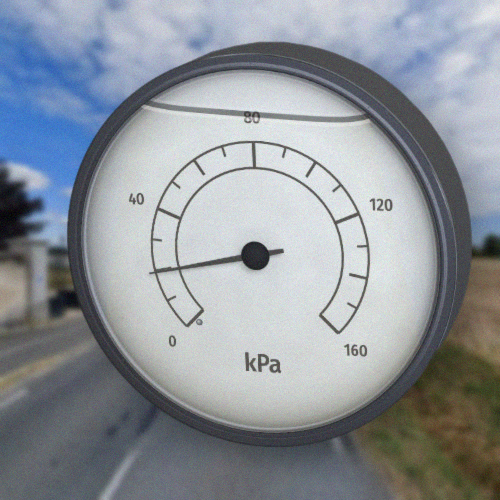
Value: 20,kPa
